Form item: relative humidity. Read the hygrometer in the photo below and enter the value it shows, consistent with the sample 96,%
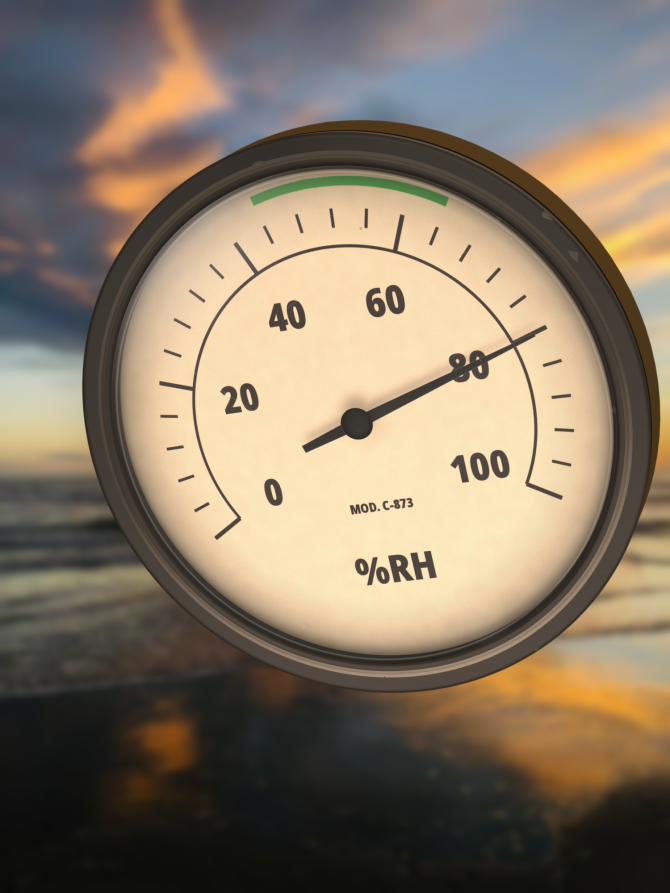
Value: 80,%
